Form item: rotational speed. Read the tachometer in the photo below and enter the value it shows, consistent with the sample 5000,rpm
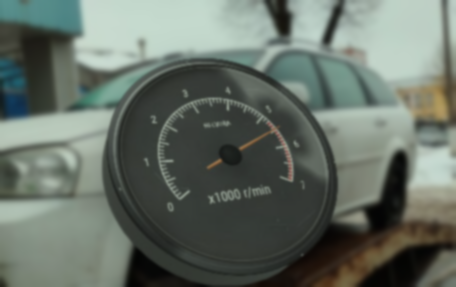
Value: 5500,rpm
